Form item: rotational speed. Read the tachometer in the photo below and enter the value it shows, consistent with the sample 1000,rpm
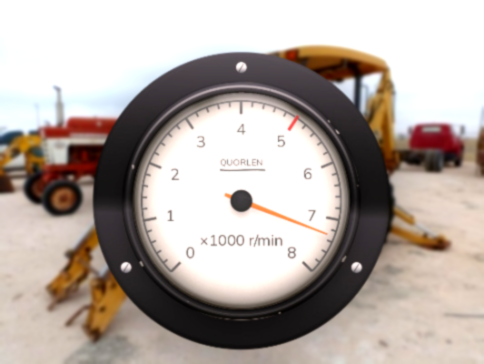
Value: 7300,rpm
